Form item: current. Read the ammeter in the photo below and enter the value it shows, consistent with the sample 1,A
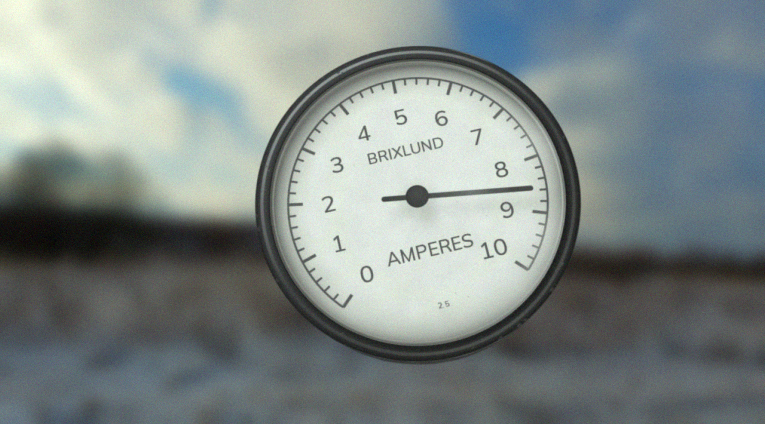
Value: 8.6,A
